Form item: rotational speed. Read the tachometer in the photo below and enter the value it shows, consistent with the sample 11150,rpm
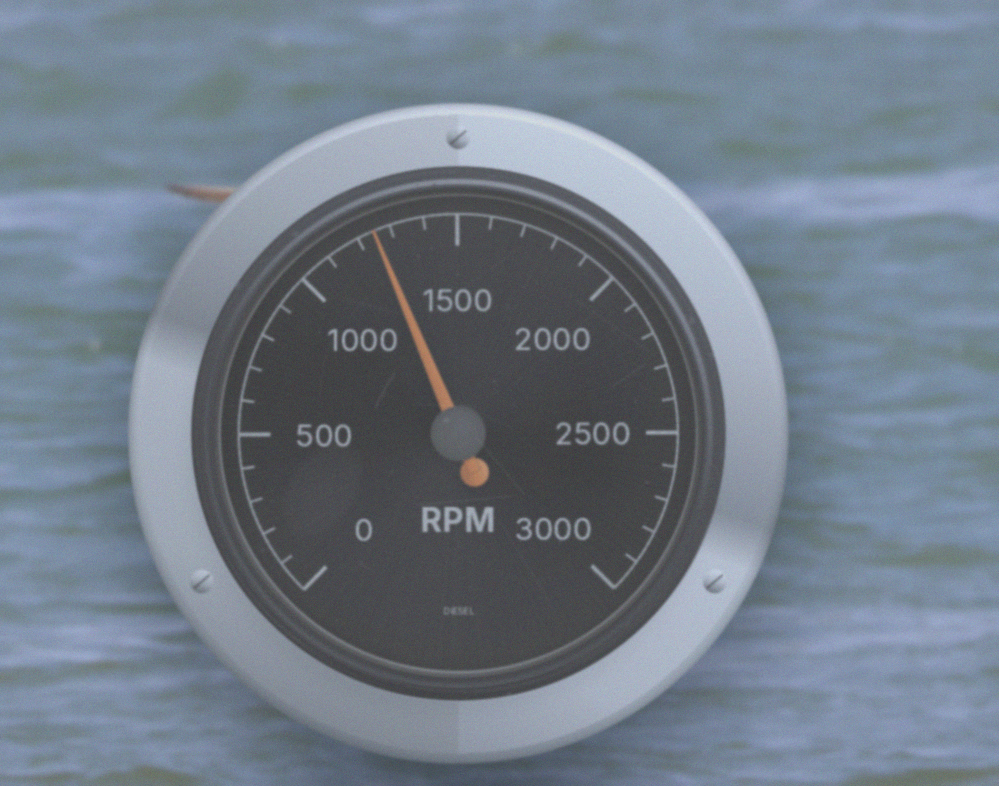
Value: 1250,rpm
